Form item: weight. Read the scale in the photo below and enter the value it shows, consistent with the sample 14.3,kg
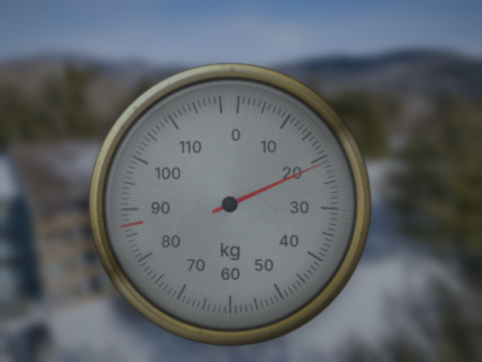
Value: 21,kg
